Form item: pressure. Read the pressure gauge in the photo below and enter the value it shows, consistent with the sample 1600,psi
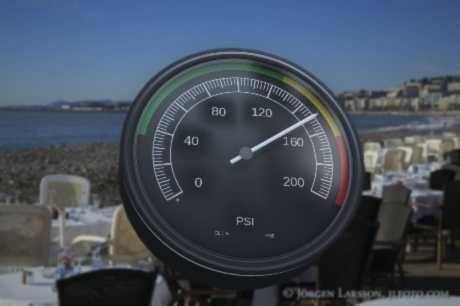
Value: 150,psi
